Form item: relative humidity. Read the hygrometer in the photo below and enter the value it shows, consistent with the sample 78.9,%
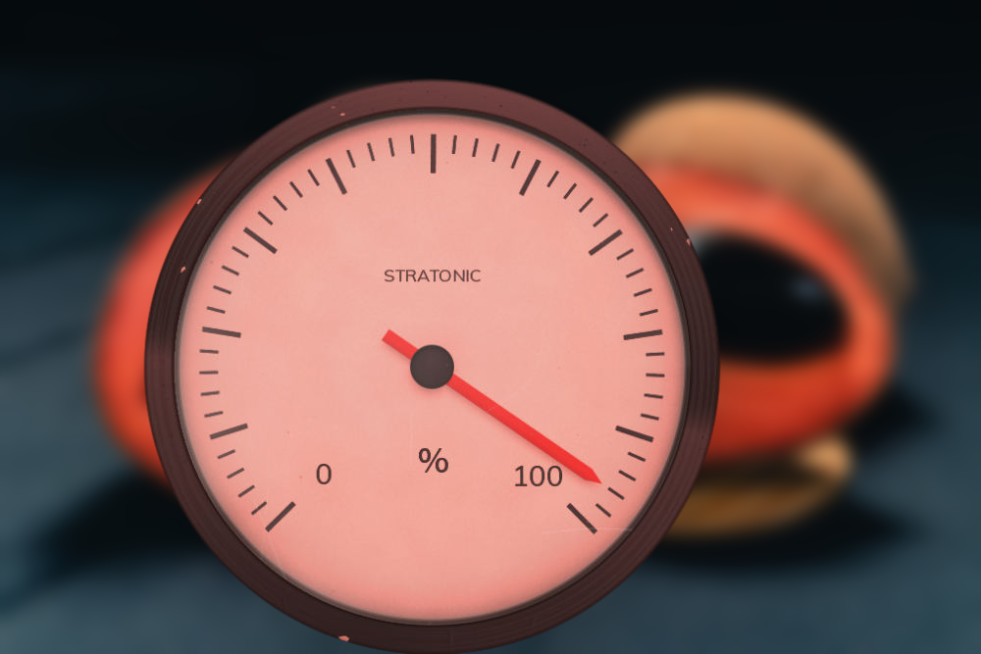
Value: 96,%
